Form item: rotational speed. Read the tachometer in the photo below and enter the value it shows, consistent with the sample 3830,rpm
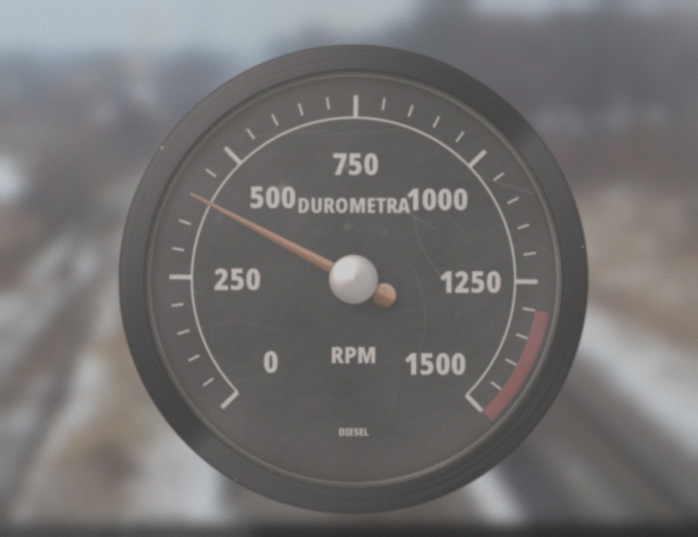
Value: 400,rpm
